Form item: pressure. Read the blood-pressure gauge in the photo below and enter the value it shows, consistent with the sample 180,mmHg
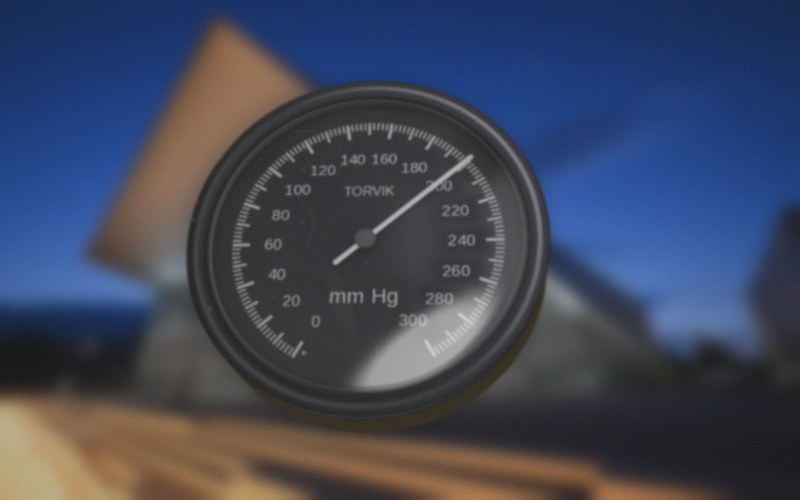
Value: 200,mmHg
